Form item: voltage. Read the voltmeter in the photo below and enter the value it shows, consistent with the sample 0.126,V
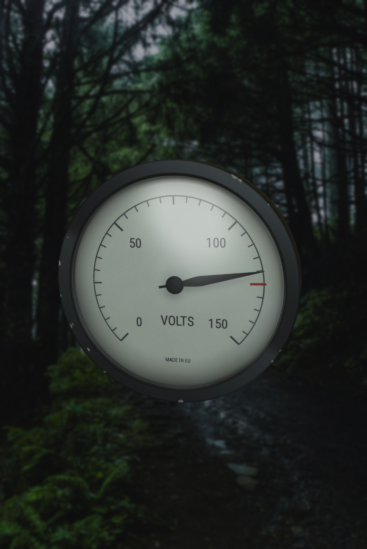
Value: 120,V
